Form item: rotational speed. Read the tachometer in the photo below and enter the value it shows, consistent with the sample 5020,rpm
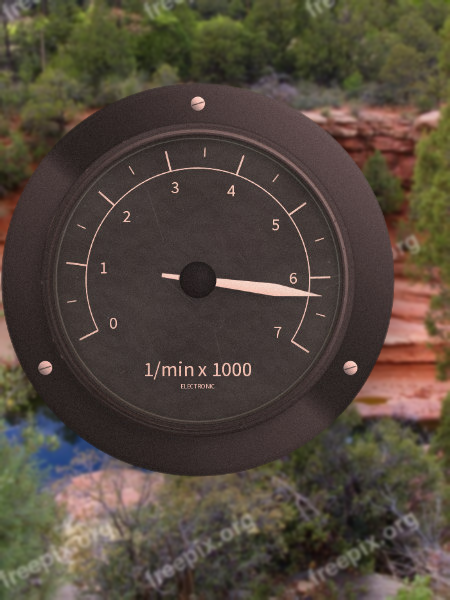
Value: 6250,rpm
